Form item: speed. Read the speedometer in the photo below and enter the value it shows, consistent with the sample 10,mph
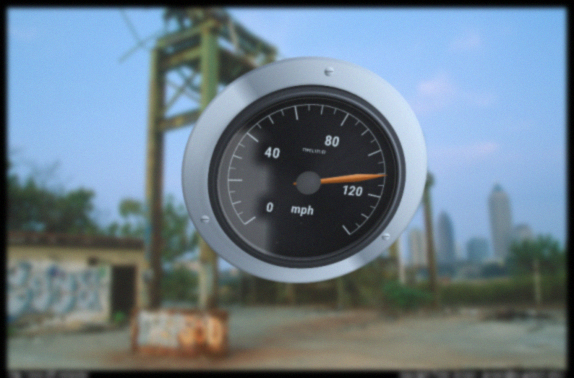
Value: 110,mph
